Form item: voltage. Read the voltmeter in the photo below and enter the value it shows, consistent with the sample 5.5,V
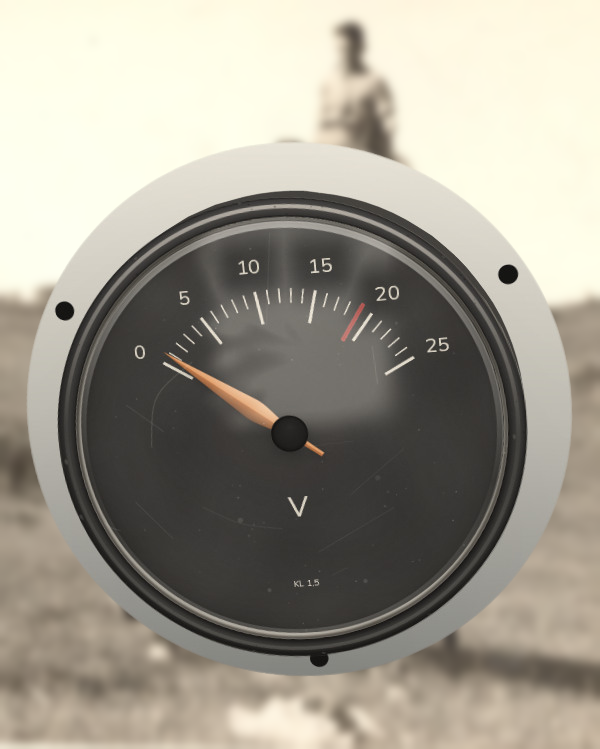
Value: 1,V
